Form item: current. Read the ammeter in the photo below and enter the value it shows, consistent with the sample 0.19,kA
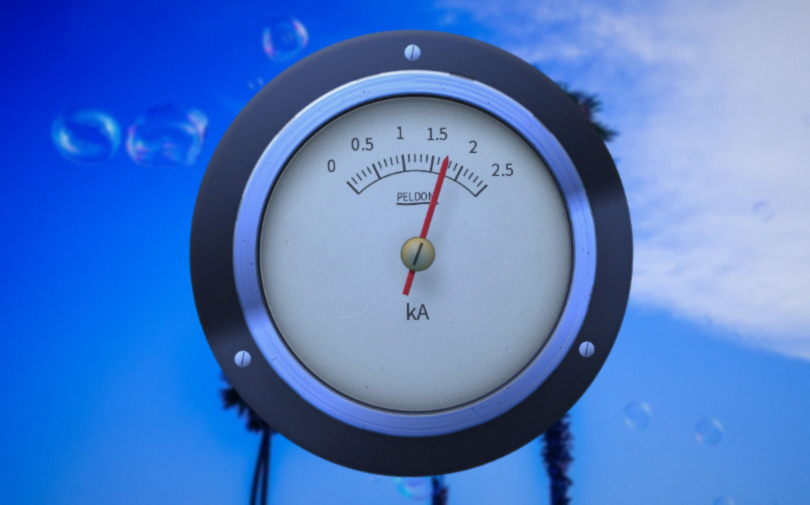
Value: 1.7,kA
